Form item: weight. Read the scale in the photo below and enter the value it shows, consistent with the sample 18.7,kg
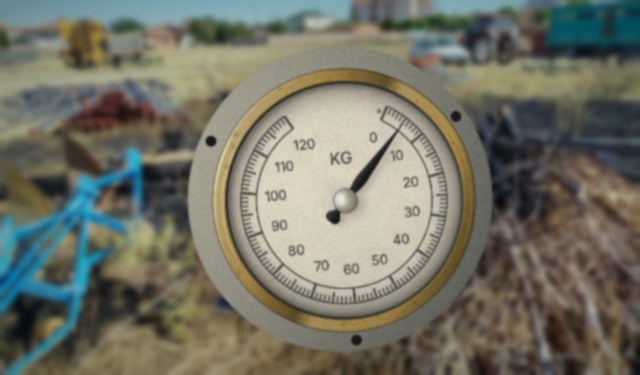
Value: 5,kg
